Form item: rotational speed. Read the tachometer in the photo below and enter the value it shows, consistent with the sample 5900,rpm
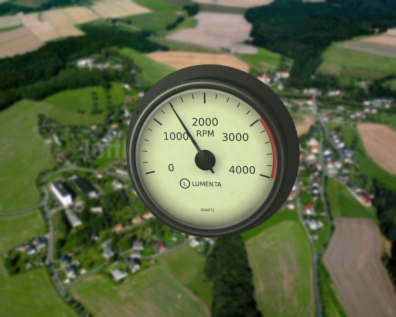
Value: 1400,rpm
